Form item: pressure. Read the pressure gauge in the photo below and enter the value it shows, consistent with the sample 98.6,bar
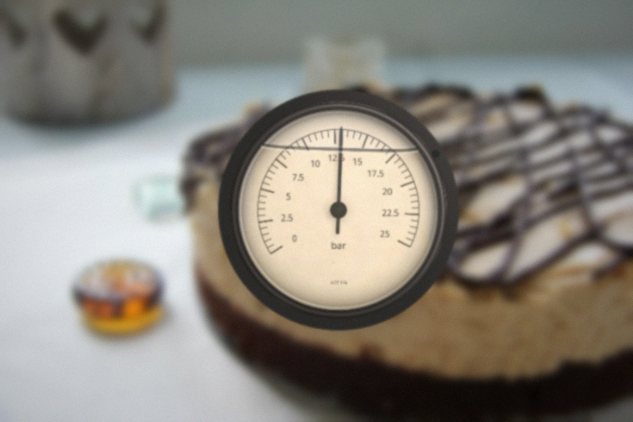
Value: 13,bar
